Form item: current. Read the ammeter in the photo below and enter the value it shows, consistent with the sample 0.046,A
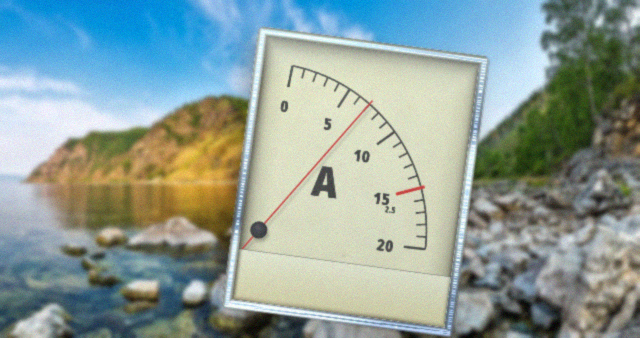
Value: 7,A
